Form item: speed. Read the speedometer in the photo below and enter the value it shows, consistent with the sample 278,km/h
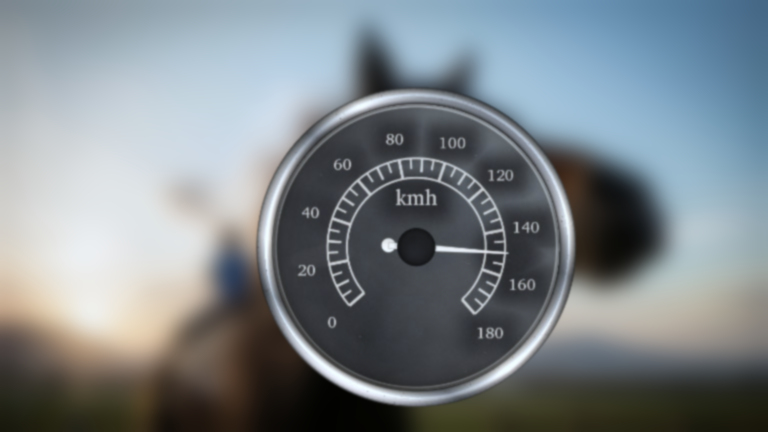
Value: 150,km/h
